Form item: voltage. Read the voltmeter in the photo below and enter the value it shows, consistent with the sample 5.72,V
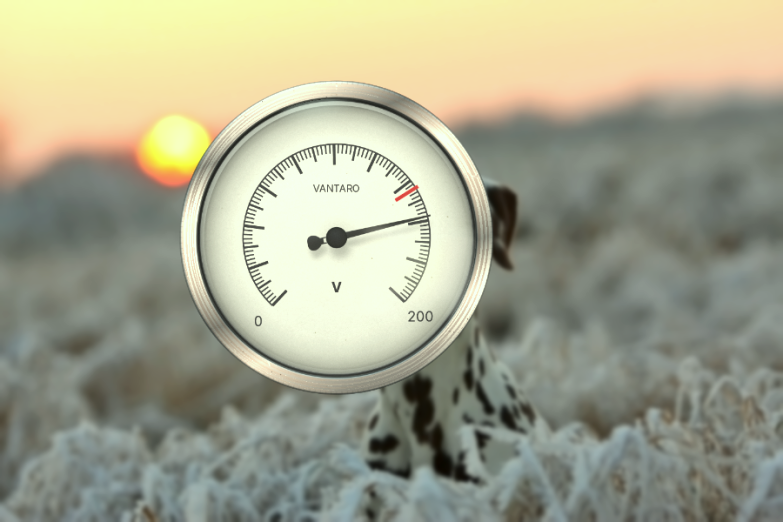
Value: 158,V
